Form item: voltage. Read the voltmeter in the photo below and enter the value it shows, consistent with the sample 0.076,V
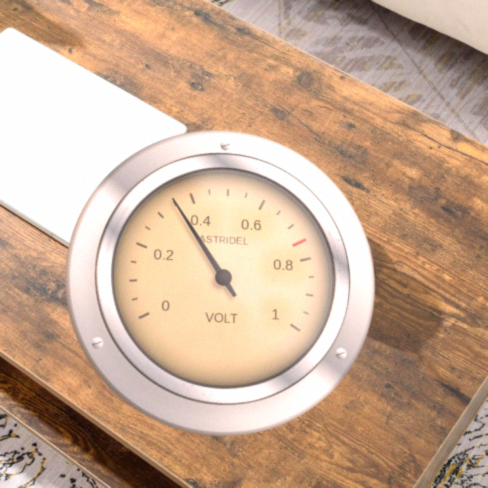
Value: 0.35,V
